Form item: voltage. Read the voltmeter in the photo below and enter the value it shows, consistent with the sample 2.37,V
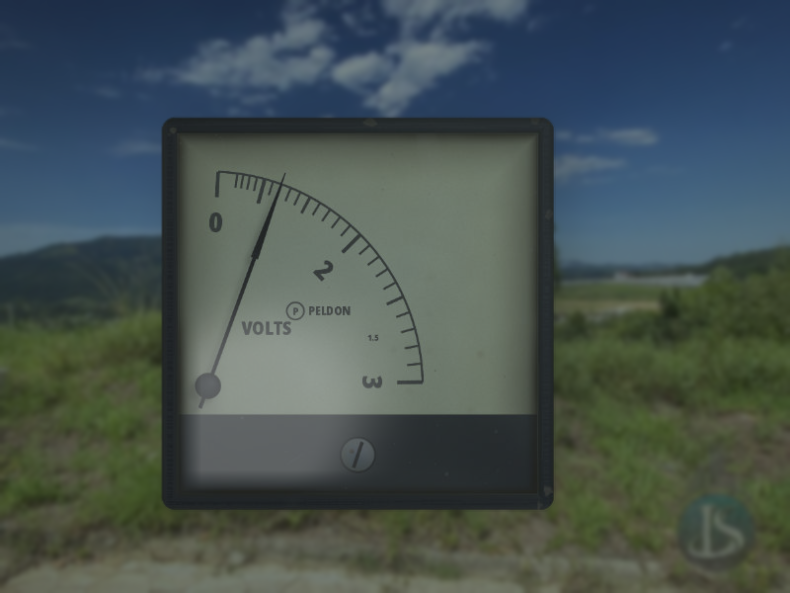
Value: 1.2,V
